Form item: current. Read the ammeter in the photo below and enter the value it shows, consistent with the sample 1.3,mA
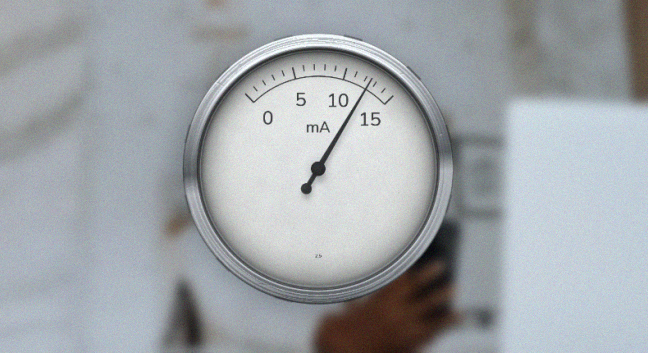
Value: 12.5,mA
